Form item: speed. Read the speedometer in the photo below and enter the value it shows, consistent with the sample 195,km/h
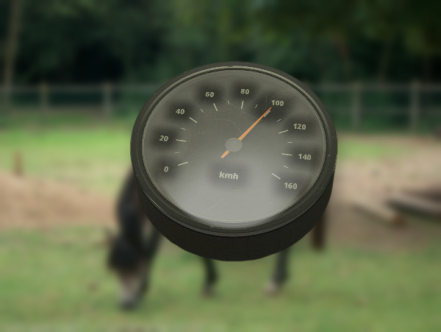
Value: 100,km/h
